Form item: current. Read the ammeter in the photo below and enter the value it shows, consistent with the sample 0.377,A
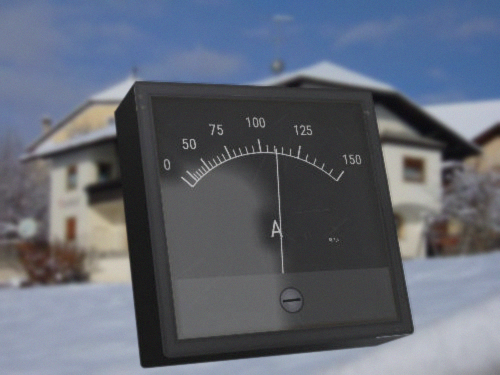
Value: 110,A
